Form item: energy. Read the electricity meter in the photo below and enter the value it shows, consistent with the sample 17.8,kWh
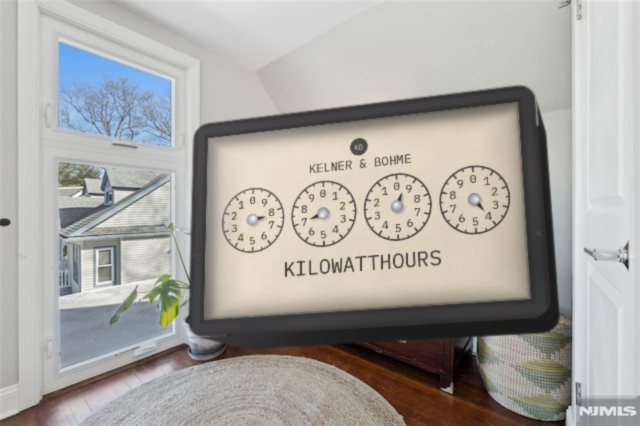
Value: 7694,kWh
